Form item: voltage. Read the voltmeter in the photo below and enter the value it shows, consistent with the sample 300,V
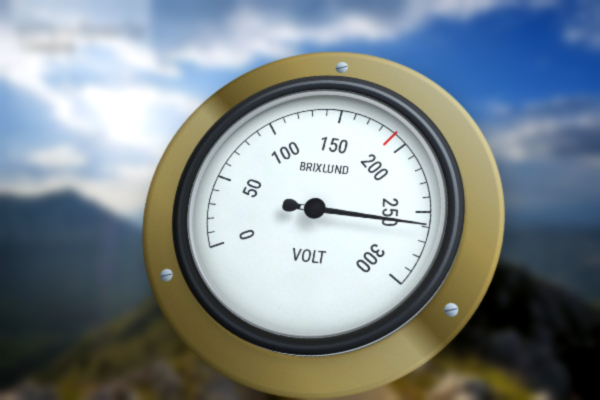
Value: 260,V
